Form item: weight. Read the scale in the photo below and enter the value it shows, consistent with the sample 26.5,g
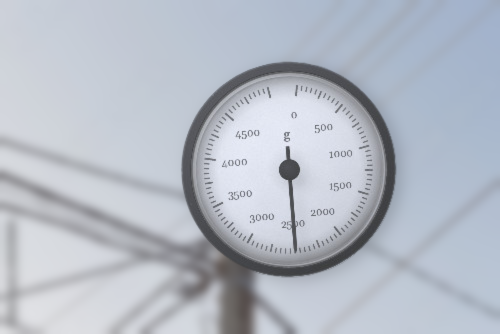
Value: 2500,g
